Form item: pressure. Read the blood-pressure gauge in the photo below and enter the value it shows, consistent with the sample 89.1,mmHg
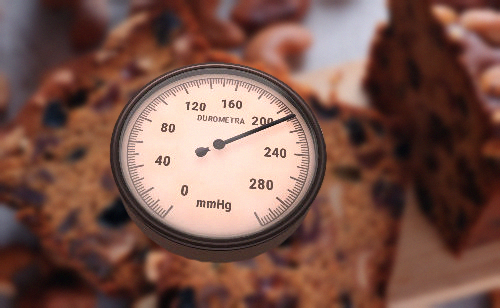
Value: 210,mmHg
